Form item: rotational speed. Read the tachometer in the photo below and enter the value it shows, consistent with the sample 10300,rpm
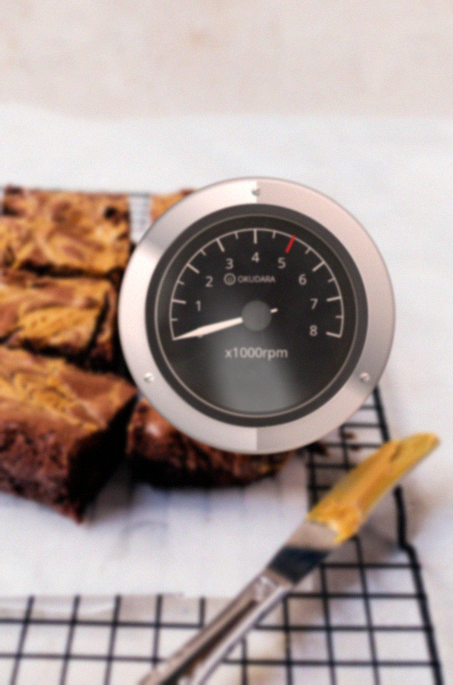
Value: 0,rpm
